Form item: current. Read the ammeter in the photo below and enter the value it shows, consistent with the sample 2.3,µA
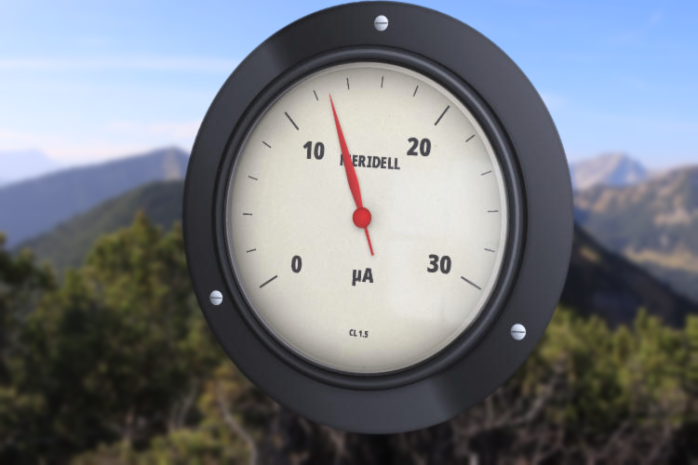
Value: 13,µA
